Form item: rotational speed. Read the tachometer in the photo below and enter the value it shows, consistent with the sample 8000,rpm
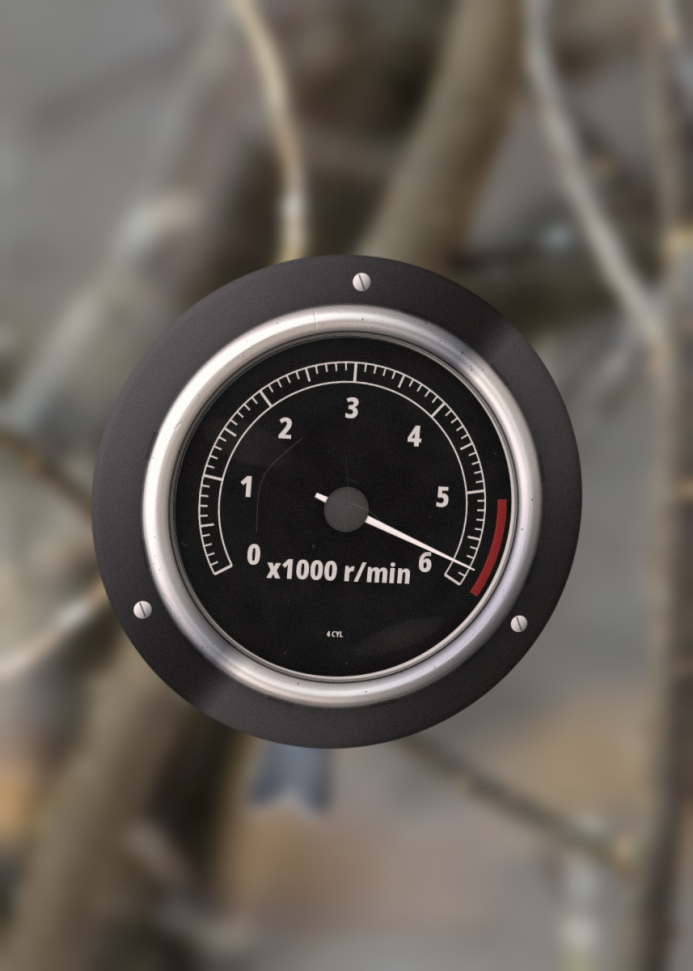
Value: 5800,rpm
